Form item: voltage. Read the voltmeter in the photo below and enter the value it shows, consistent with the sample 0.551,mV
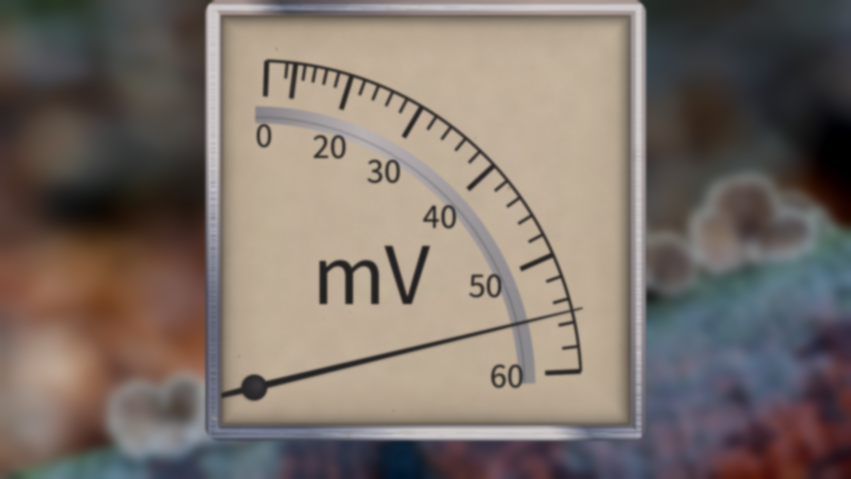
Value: 55,mV
